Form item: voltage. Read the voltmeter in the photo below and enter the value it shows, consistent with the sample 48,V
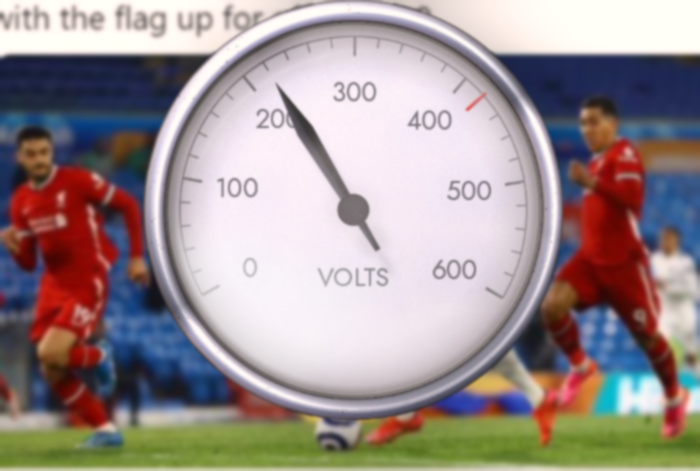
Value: 220,V
